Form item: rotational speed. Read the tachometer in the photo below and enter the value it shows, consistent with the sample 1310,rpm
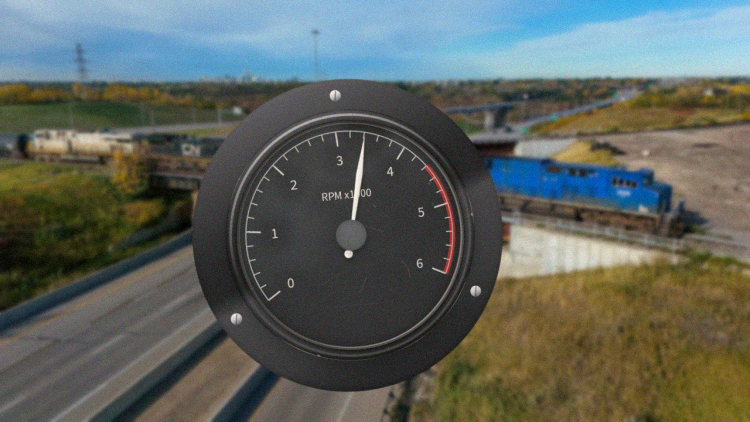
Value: 3400,rpm
